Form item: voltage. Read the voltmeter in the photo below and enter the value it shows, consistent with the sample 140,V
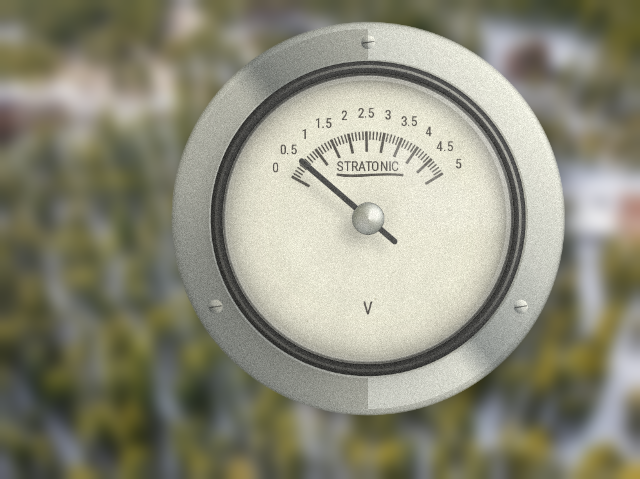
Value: 0.5,V
